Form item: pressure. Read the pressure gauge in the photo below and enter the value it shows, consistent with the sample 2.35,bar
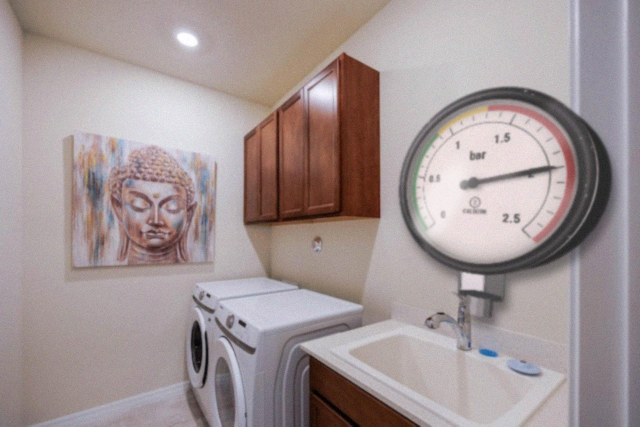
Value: 2,bar
